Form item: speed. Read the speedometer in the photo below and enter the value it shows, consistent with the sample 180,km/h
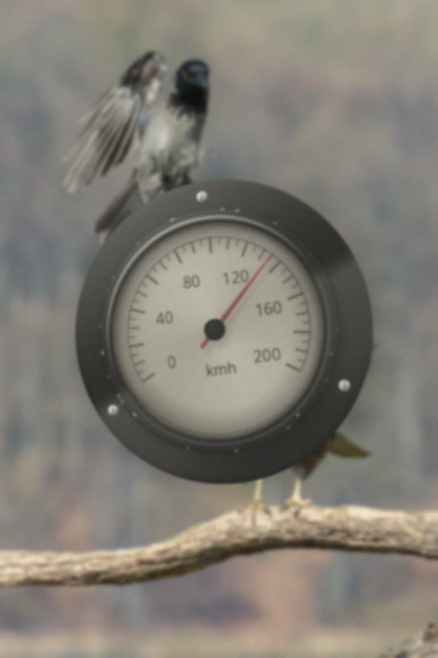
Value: 135,km/h
